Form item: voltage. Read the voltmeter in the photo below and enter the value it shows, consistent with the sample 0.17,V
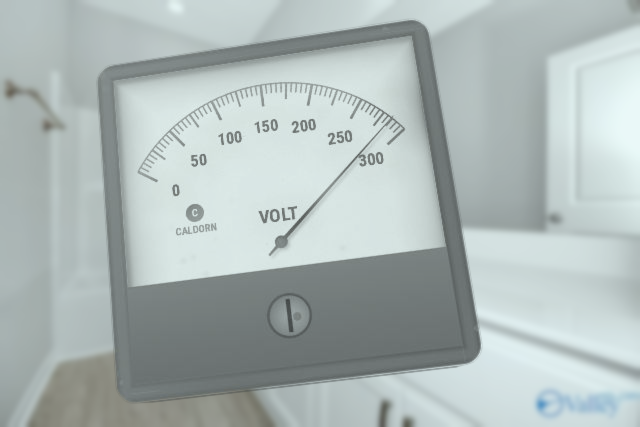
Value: 285,V
